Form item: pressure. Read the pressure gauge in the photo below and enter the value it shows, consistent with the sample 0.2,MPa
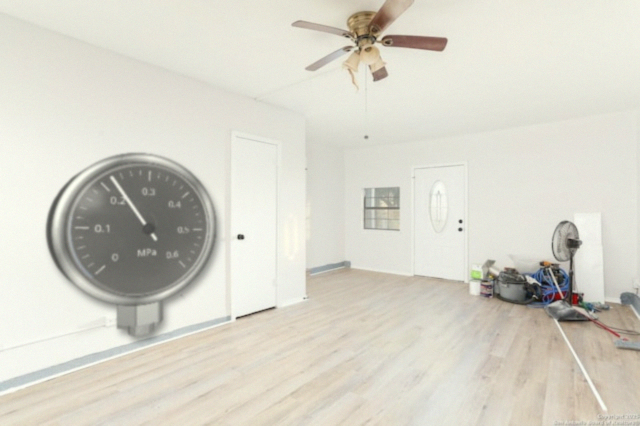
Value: 0.22,MPa
